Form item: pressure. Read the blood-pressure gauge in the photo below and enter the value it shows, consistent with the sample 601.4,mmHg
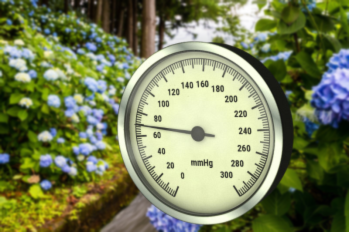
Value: 70,mmHg
